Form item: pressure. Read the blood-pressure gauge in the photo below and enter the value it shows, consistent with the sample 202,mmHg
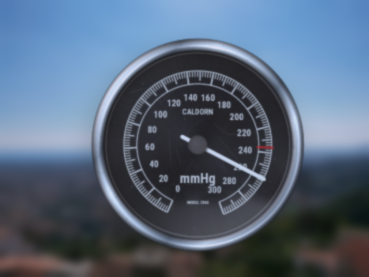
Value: 260,mmHg
